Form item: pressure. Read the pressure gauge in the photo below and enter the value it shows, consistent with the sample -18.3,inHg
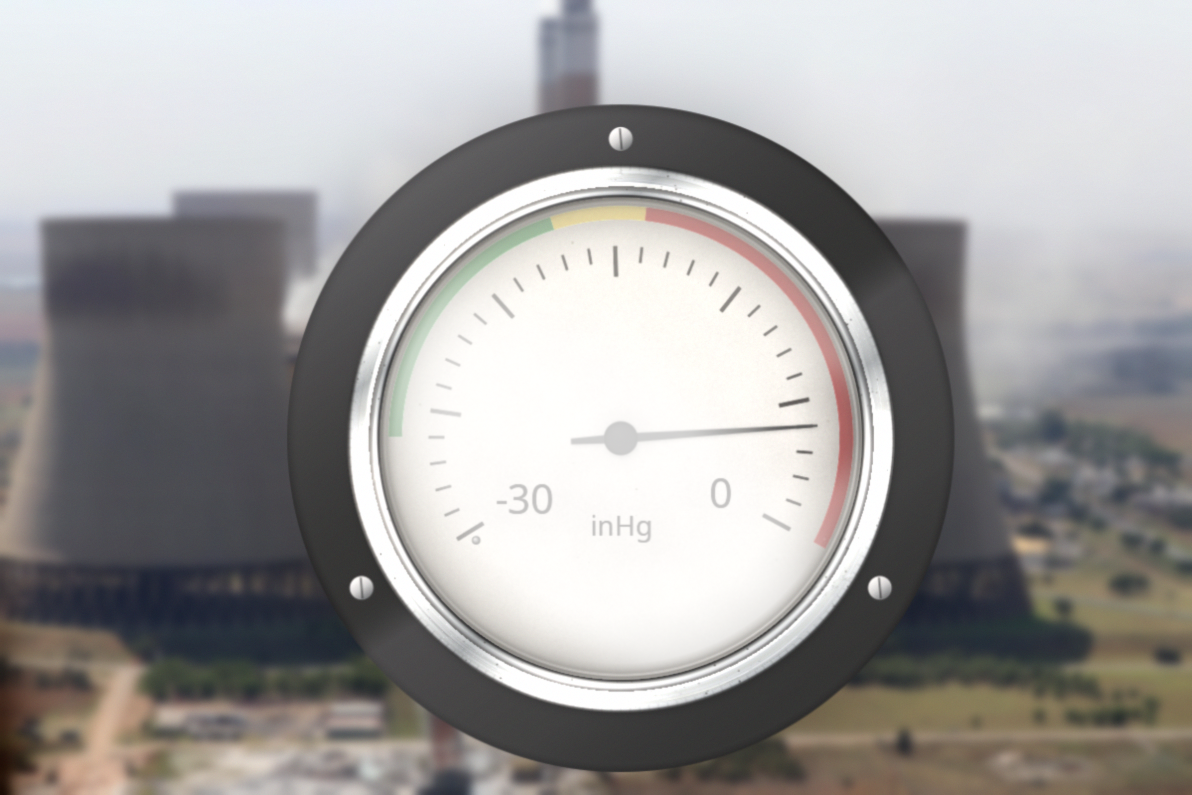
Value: -4,inHg
